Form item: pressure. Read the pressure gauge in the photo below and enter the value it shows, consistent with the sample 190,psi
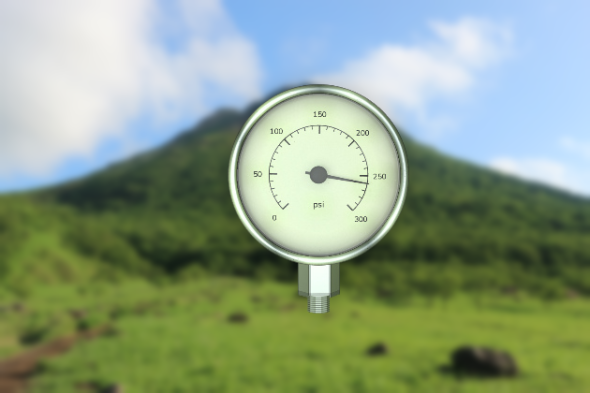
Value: 260,psi
